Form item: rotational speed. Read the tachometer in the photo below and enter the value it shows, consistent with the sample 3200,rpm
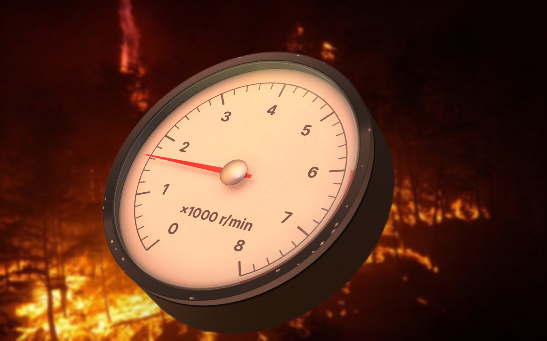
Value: 1600,rpm
